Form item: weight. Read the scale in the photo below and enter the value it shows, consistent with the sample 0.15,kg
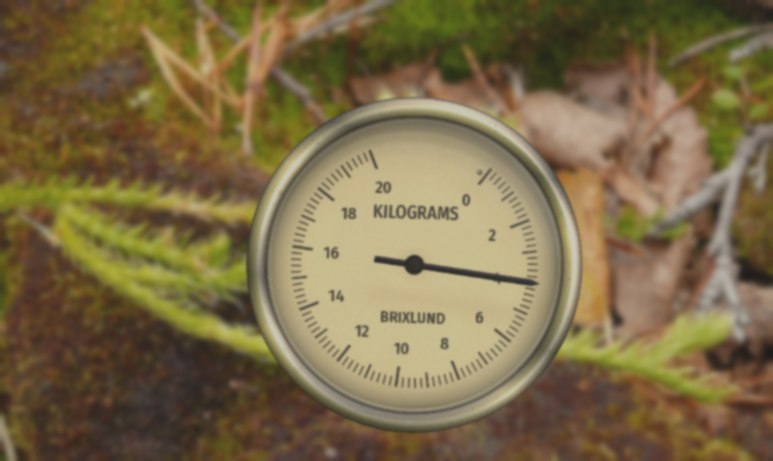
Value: 4,kg
